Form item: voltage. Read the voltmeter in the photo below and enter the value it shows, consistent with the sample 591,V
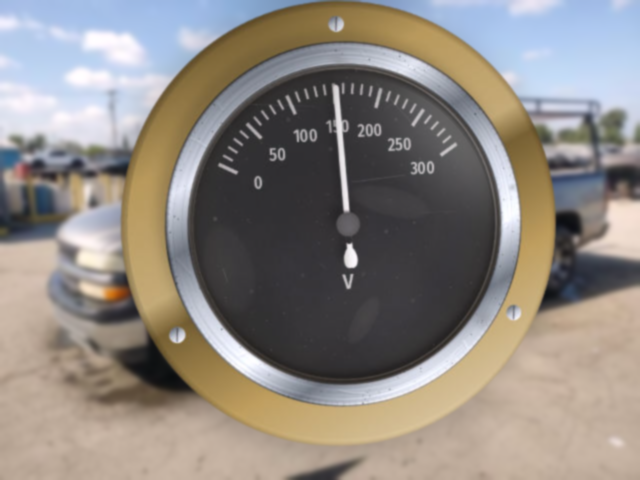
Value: 150,V
